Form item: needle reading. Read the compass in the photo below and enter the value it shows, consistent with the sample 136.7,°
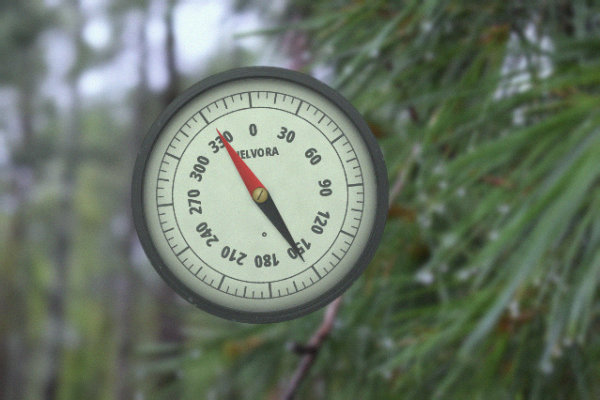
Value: 332.5,°
